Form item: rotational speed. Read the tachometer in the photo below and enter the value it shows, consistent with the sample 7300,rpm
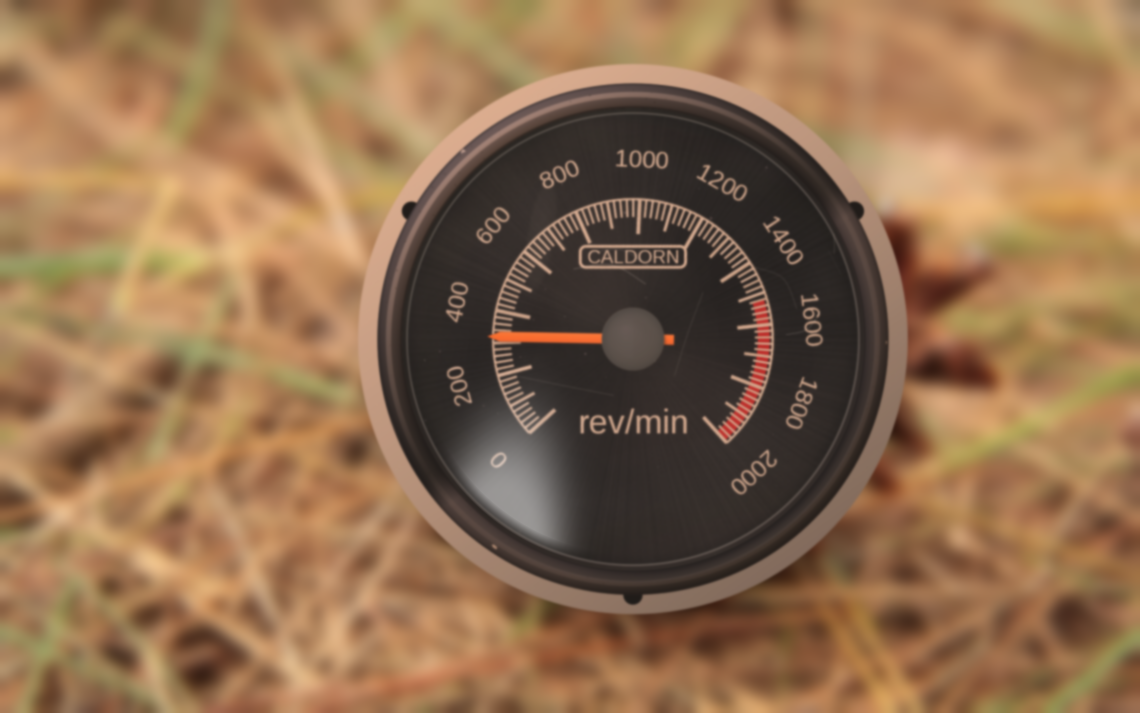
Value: 320,rpm
